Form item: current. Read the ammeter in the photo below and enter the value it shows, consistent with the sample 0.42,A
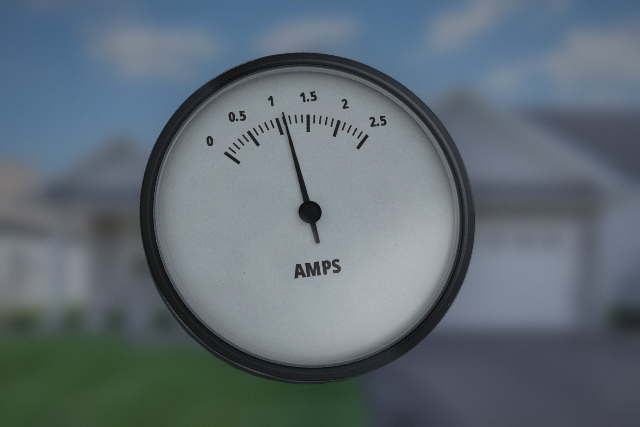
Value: 1.1,A
